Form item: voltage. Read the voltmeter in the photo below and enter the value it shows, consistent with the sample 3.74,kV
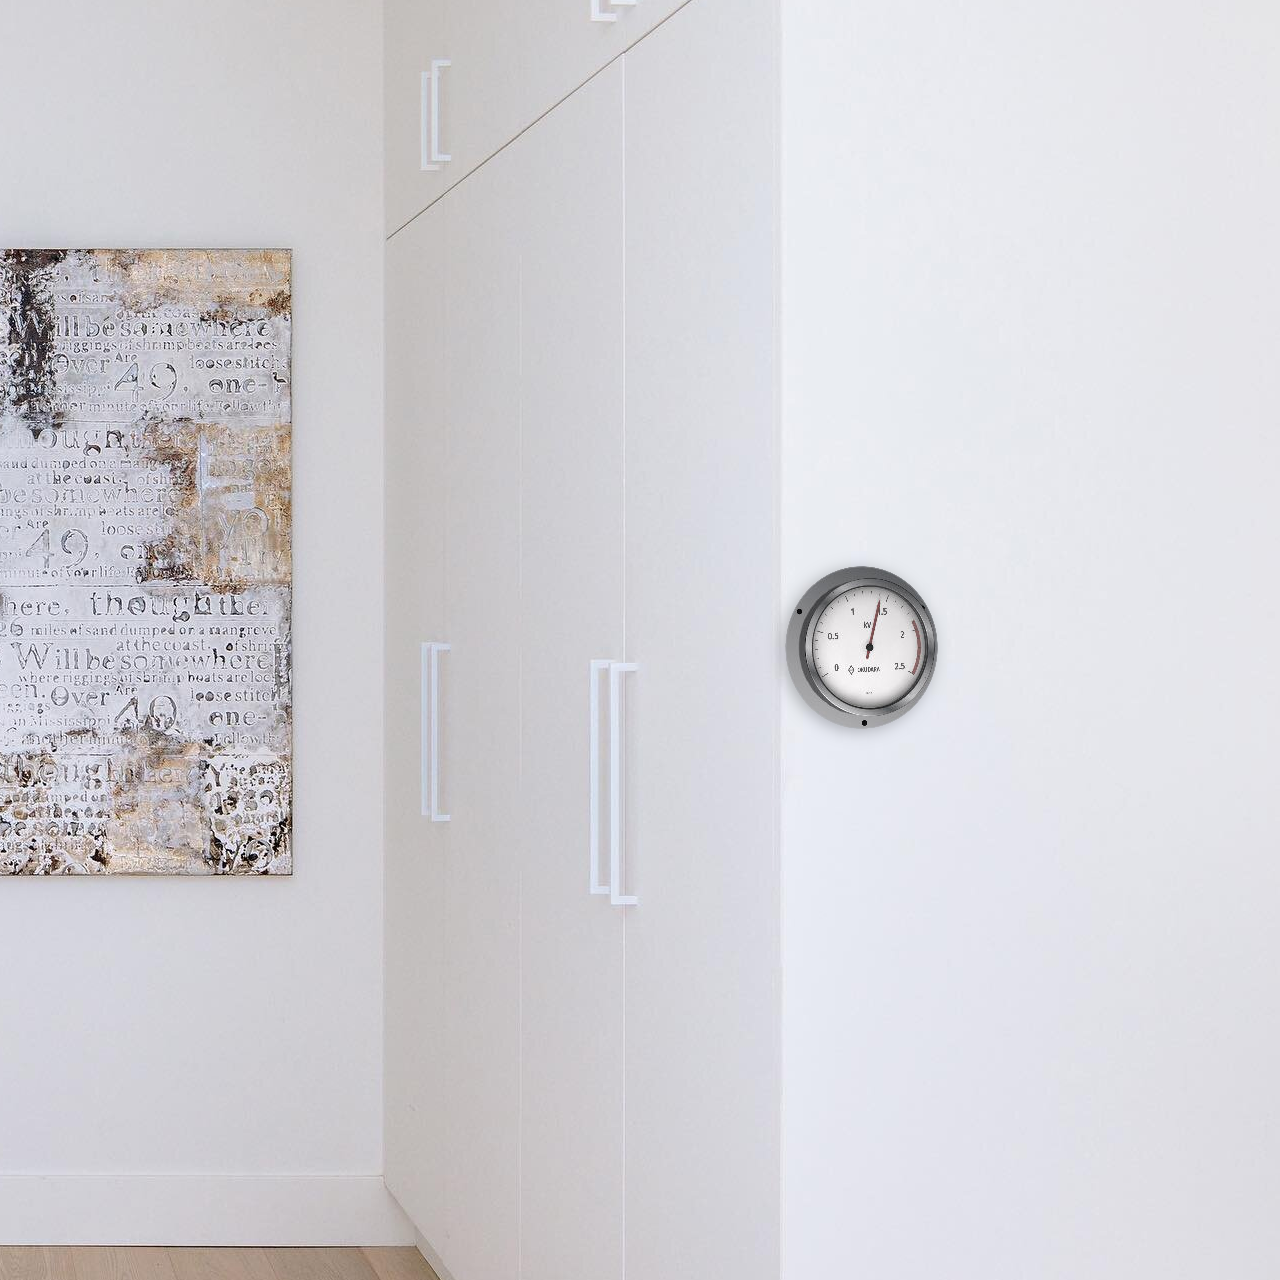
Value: 1.4,kV
